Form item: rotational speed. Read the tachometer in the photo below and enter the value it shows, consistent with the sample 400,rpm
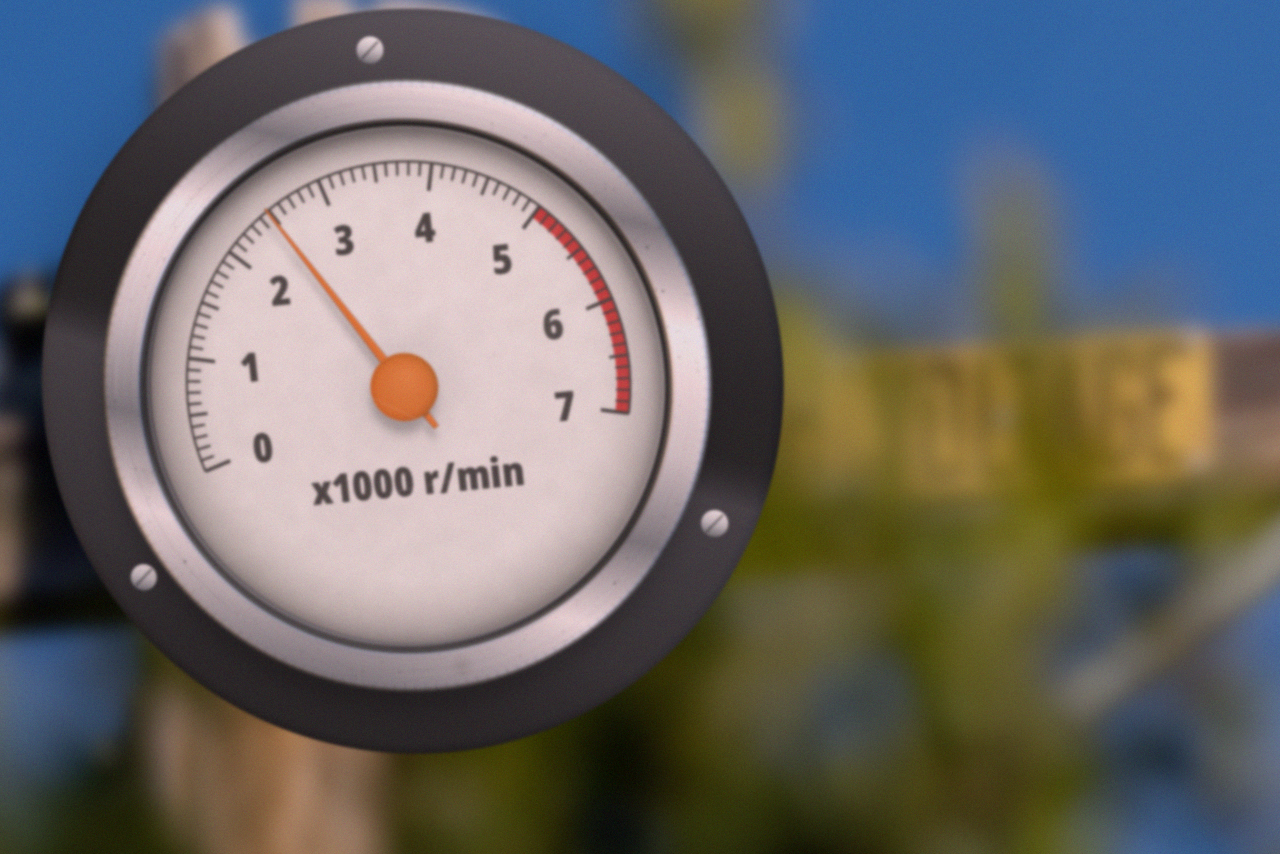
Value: 2500,rpm
